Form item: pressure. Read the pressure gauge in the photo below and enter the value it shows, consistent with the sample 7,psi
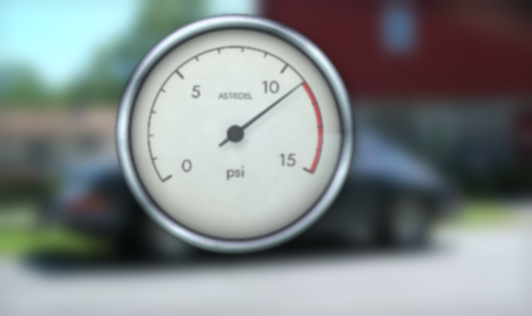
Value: 11,psi
